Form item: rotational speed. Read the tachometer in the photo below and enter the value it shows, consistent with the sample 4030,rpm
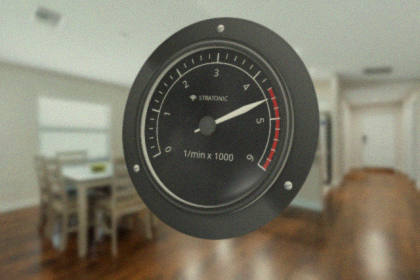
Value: 4600,rpm
